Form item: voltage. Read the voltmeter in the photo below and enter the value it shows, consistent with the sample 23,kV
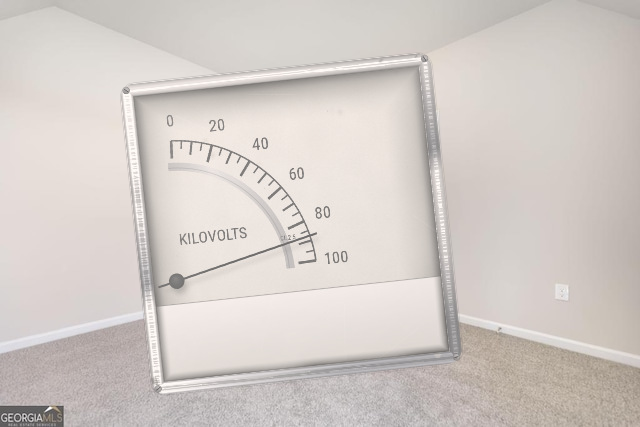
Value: 87.5,kV
